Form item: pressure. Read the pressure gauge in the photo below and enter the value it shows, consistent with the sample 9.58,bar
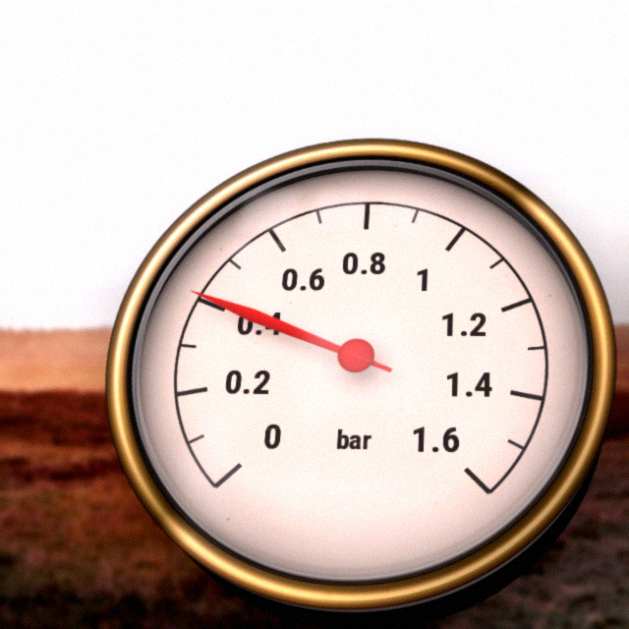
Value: 0.4,bar
